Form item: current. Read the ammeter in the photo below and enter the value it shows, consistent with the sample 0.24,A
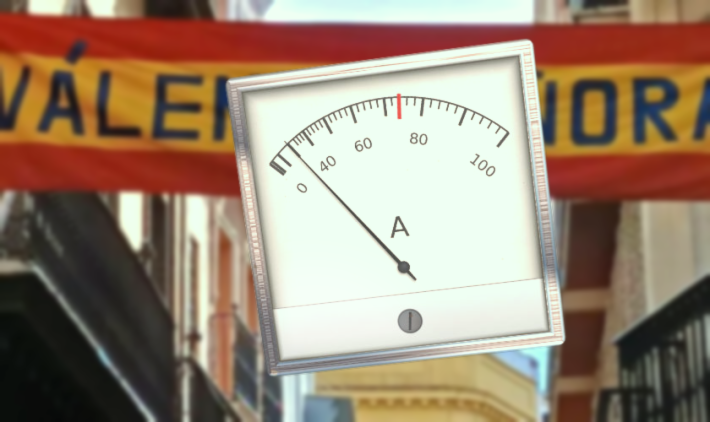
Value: 30,A
